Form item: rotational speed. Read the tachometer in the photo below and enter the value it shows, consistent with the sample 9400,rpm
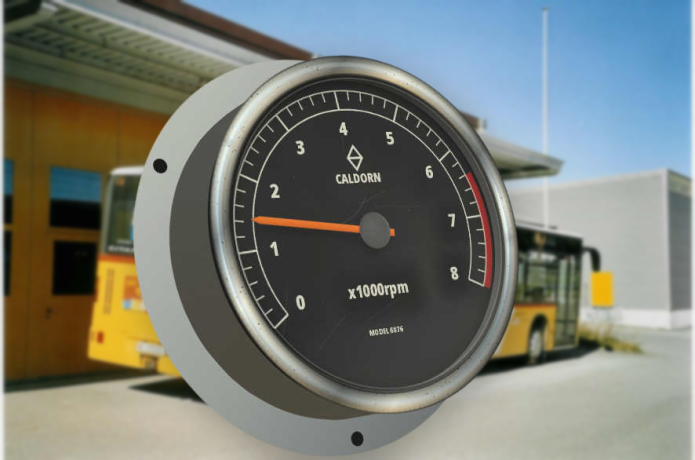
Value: 1400,rpm
